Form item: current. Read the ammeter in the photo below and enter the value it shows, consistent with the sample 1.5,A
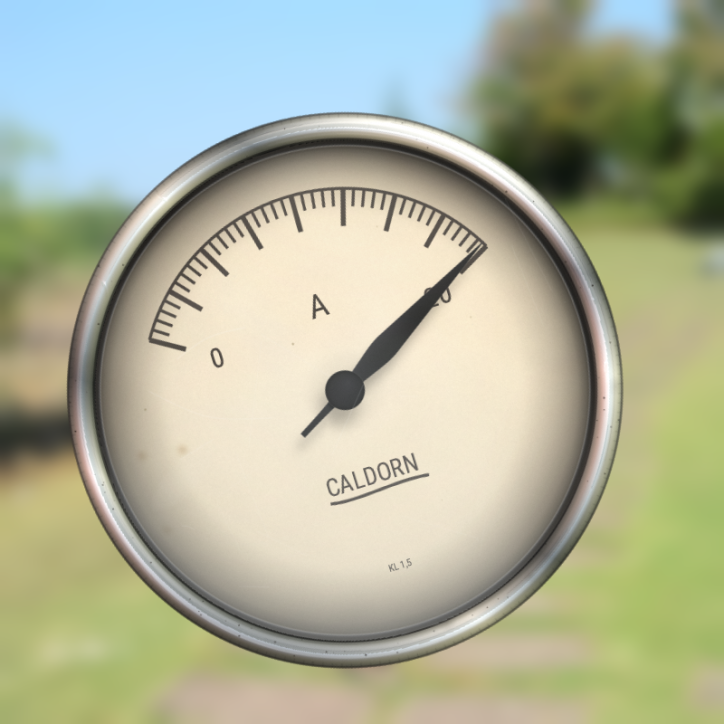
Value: 19.75,A
